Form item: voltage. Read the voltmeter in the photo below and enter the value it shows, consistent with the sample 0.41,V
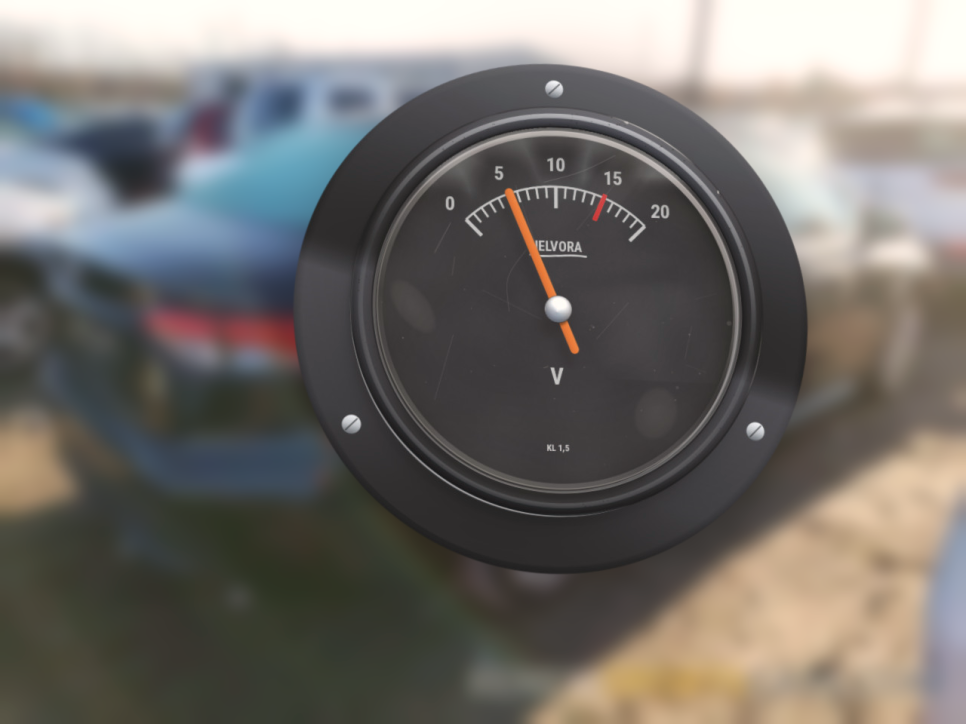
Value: 5,V
